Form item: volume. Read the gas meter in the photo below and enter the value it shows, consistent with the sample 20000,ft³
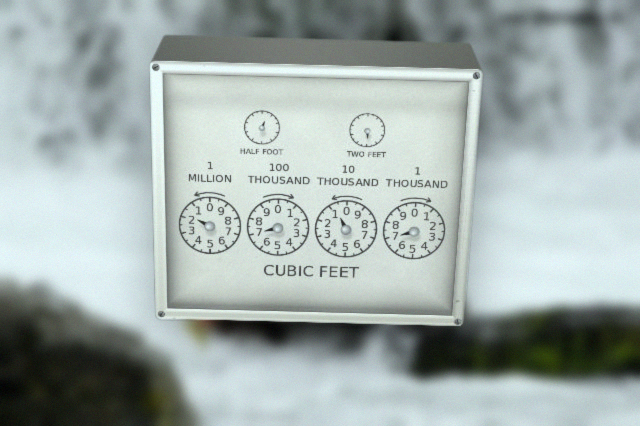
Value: 170700,ft³
